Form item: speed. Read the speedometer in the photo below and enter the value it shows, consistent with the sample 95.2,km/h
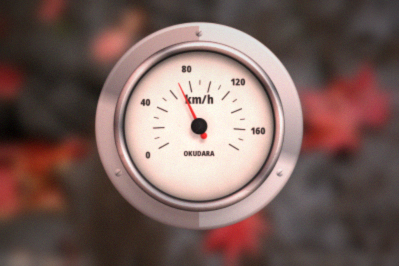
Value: 70,km/h
